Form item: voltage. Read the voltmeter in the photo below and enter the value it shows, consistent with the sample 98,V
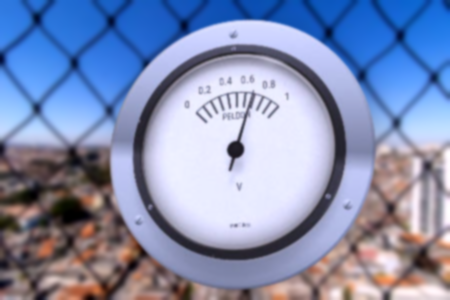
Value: 0.7,V
